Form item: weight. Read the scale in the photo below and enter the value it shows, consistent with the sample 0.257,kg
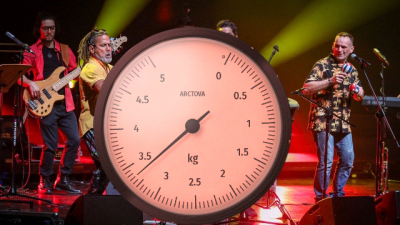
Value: 3.35,kg
